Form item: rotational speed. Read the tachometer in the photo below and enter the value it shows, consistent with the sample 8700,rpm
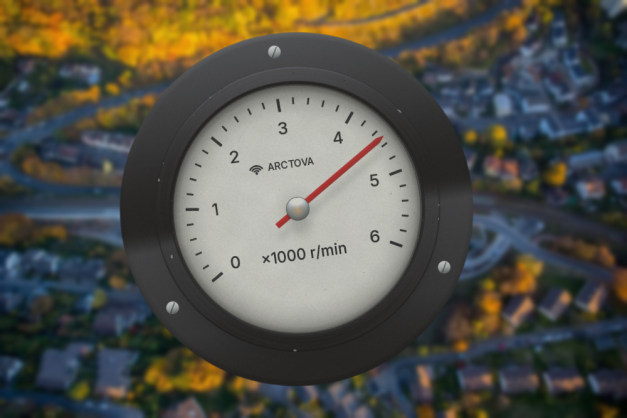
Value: 4500,rpm
